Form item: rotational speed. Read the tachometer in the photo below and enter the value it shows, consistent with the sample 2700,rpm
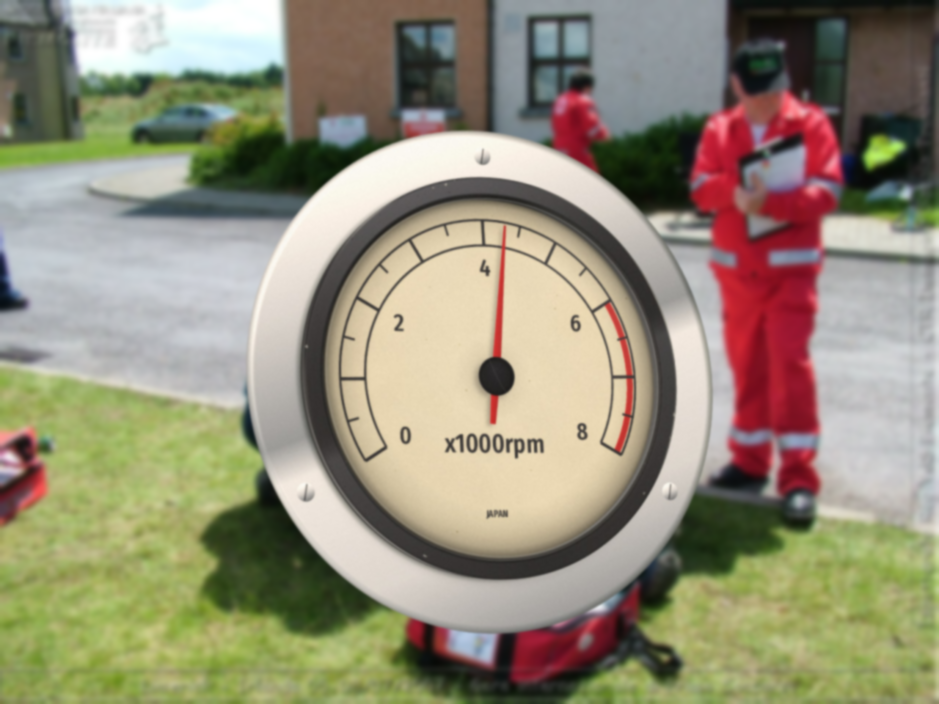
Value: 4250,rpm
